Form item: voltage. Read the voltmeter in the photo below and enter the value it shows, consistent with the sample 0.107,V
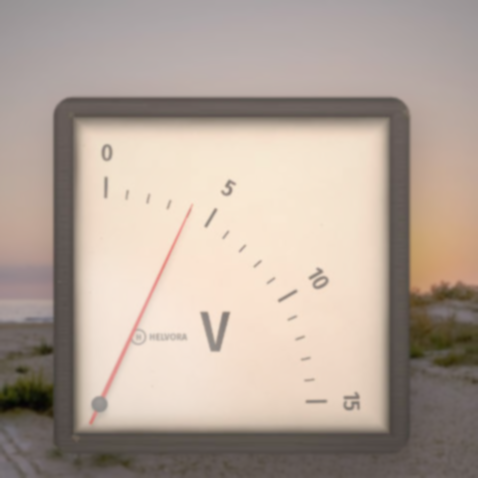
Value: 4,V
